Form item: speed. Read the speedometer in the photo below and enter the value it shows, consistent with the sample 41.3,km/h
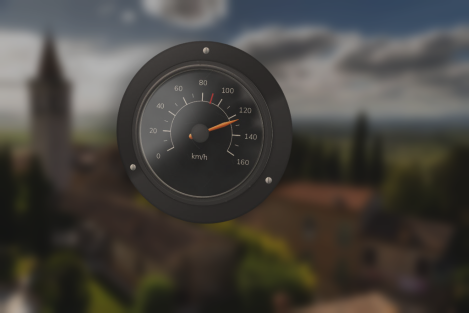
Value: 125,km/h
